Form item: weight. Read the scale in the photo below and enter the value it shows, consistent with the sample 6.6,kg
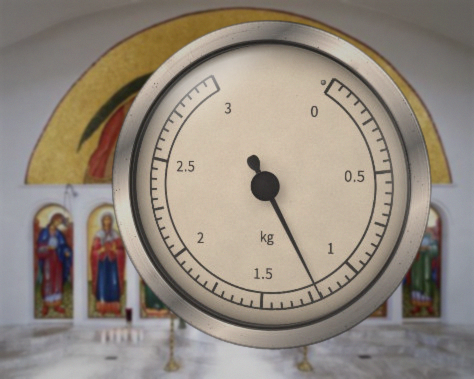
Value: 1.2,kg
